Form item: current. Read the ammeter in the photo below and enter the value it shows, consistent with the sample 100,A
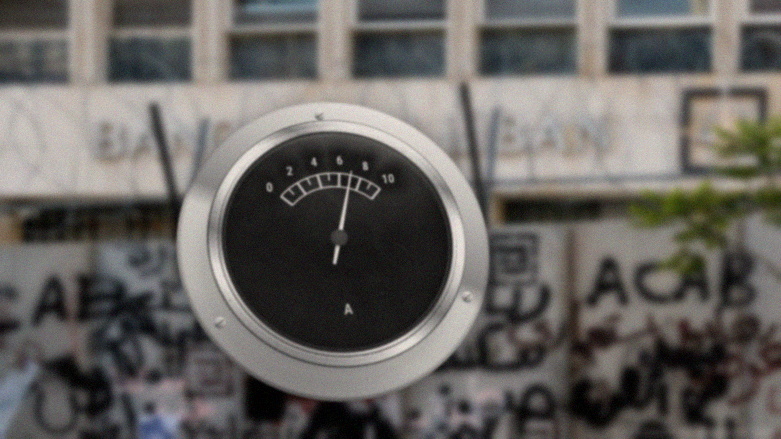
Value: 7,A
